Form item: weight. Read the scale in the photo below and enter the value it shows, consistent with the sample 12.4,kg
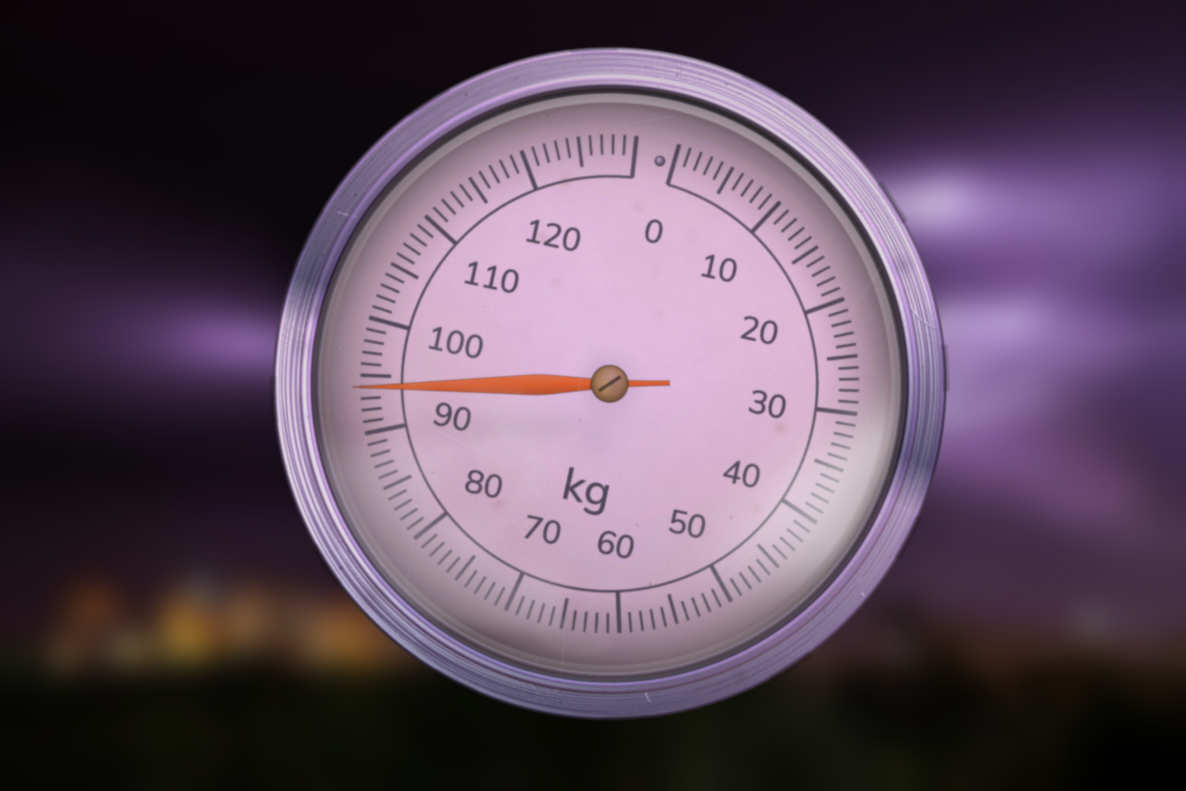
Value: 94,kg
